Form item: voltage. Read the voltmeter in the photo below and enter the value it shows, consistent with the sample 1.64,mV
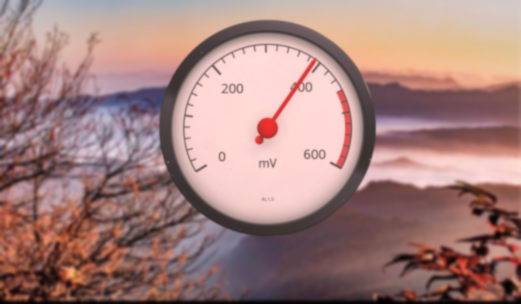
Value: 390,mV
